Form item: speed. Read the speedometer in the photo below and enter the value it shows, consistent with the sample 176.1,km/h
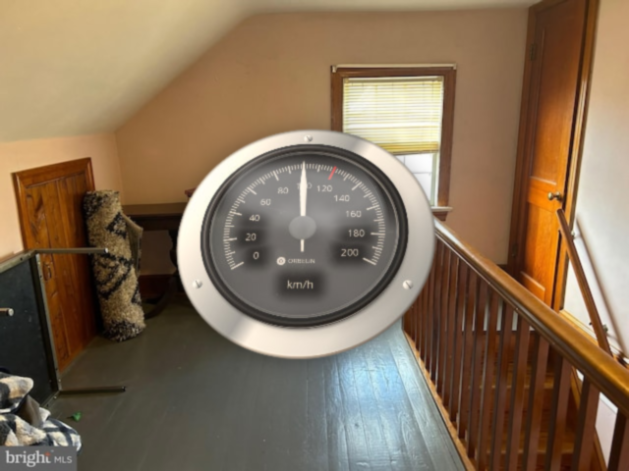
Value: 100,km/h
